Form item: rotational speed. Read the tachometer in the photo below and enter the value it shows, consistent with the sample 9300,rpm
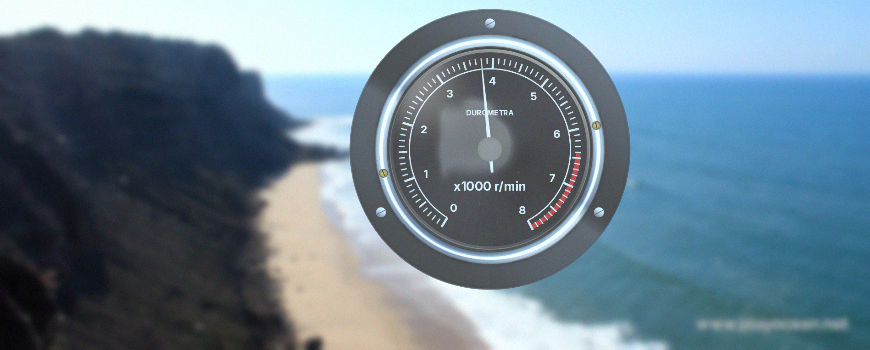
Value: 3800,rpm
